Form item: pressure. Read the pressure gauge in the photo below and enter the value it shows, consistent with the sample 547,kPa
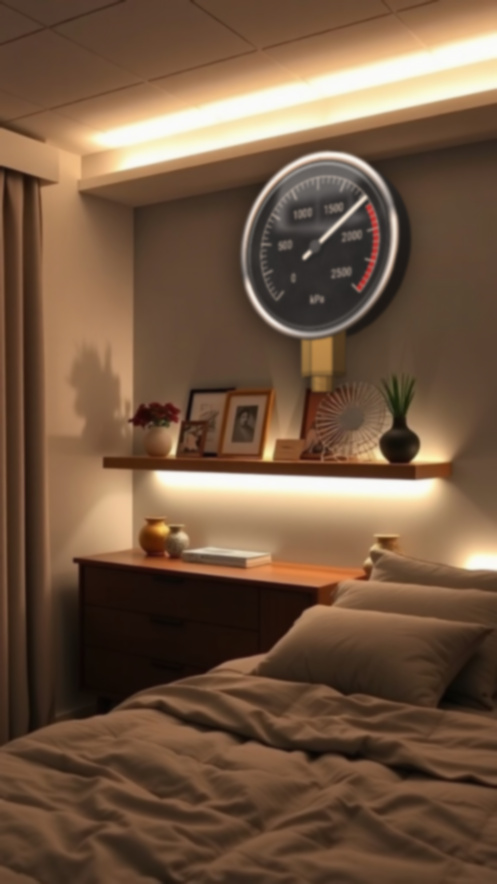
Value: 1750,kPa
